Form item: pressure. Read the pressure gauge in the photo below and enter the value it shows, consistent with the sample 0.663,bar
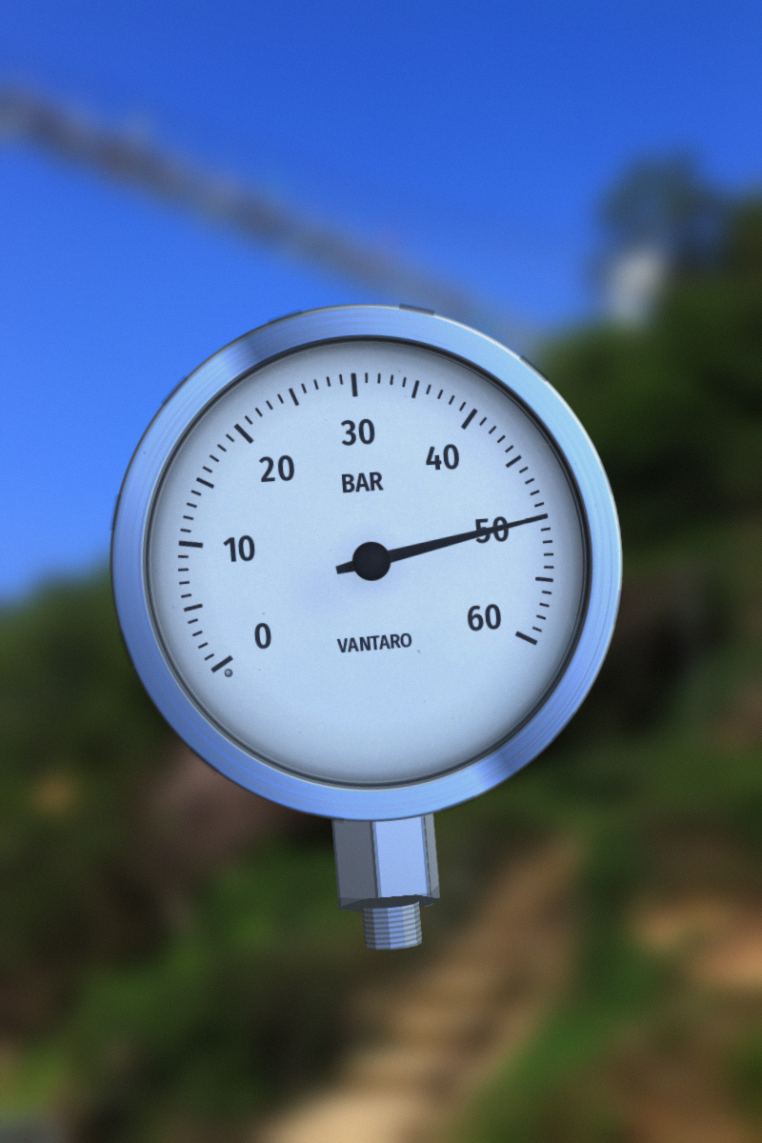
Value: 50,bar
